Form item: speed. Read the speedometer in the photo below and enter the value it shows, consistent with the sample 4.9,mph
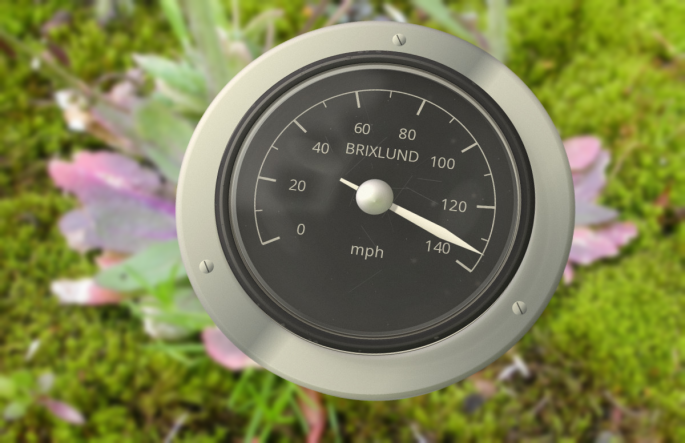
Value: 135,mph
